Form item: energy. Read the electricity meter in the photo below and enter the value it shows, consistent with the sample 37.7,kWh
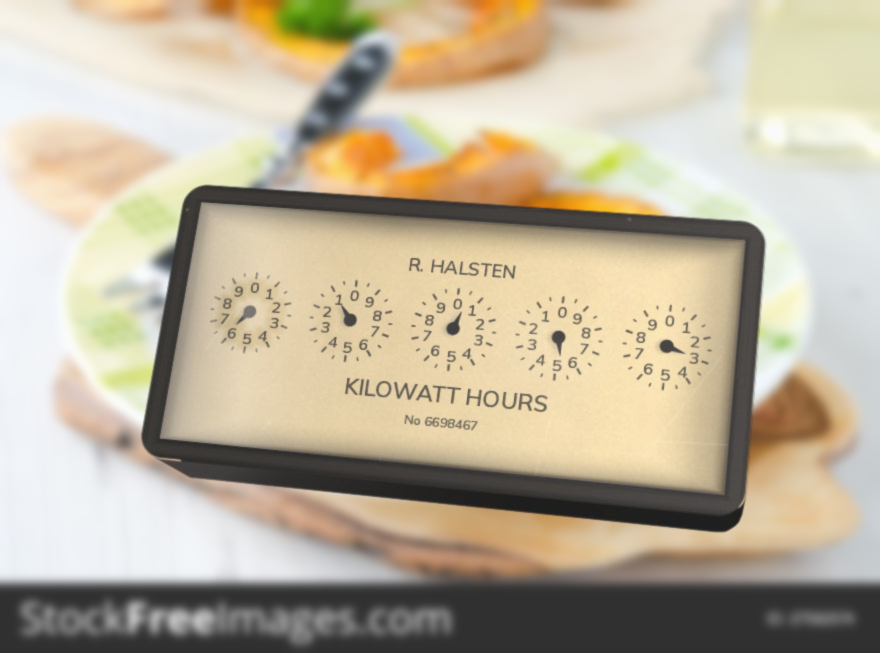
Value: 61053,kWh
